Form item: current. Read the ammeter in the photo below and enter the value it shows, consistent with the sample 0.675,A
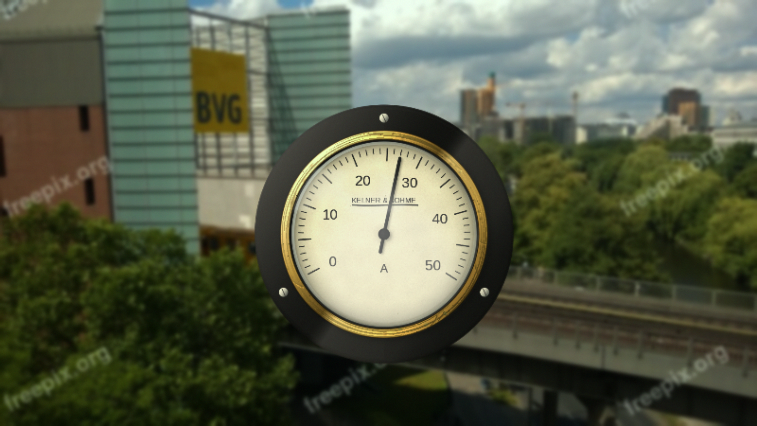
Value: 27,A
